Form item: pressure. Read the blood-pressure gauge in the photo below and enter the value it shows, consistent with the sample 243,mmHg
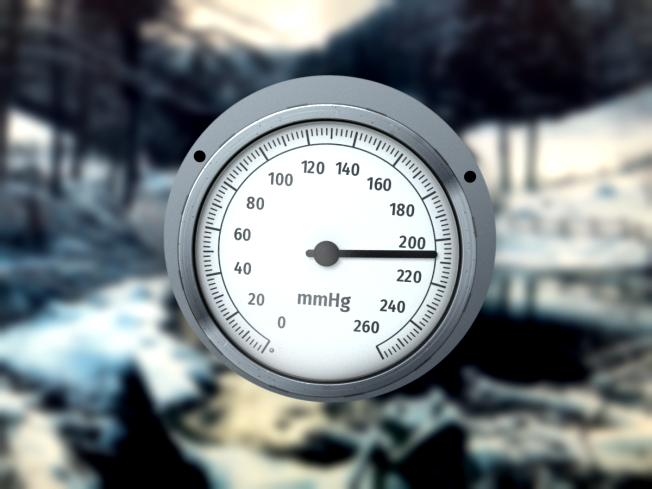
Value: 206,mmHg
